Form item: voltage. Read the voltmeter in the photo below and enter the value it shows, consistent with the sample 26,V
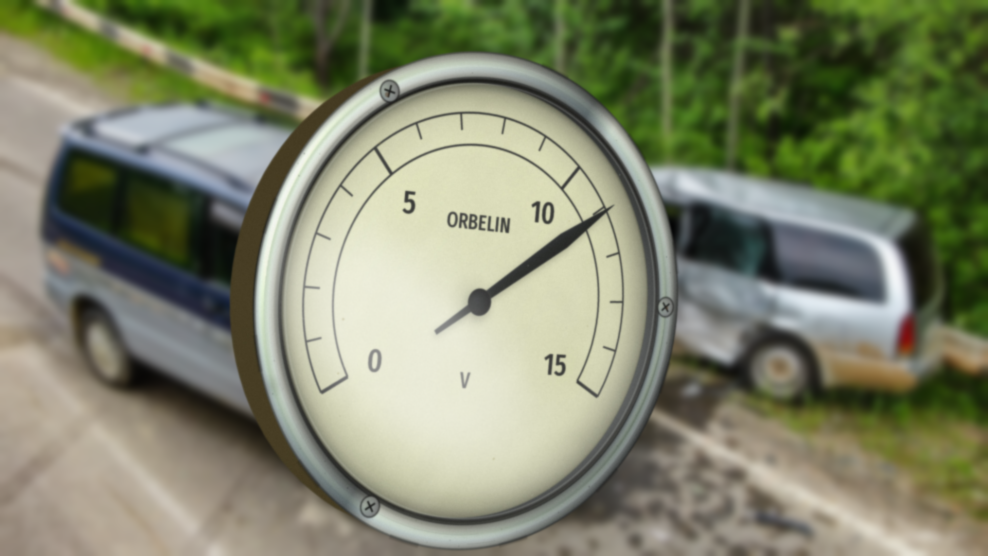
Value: 11,V
